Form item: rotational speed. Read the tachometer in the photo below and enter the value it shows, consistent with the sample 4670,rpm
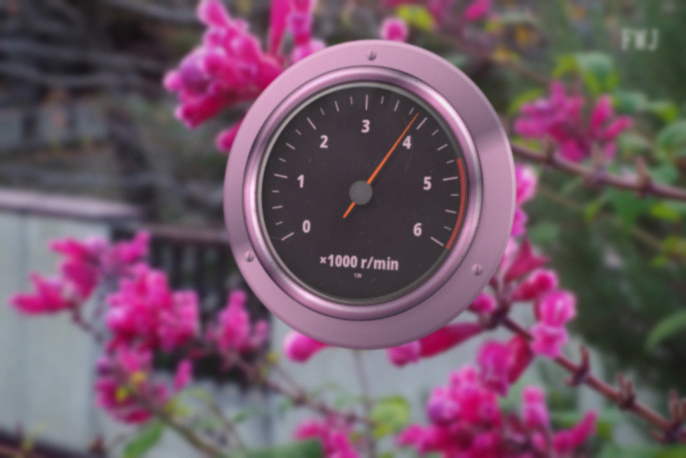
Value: 3875,rpm
